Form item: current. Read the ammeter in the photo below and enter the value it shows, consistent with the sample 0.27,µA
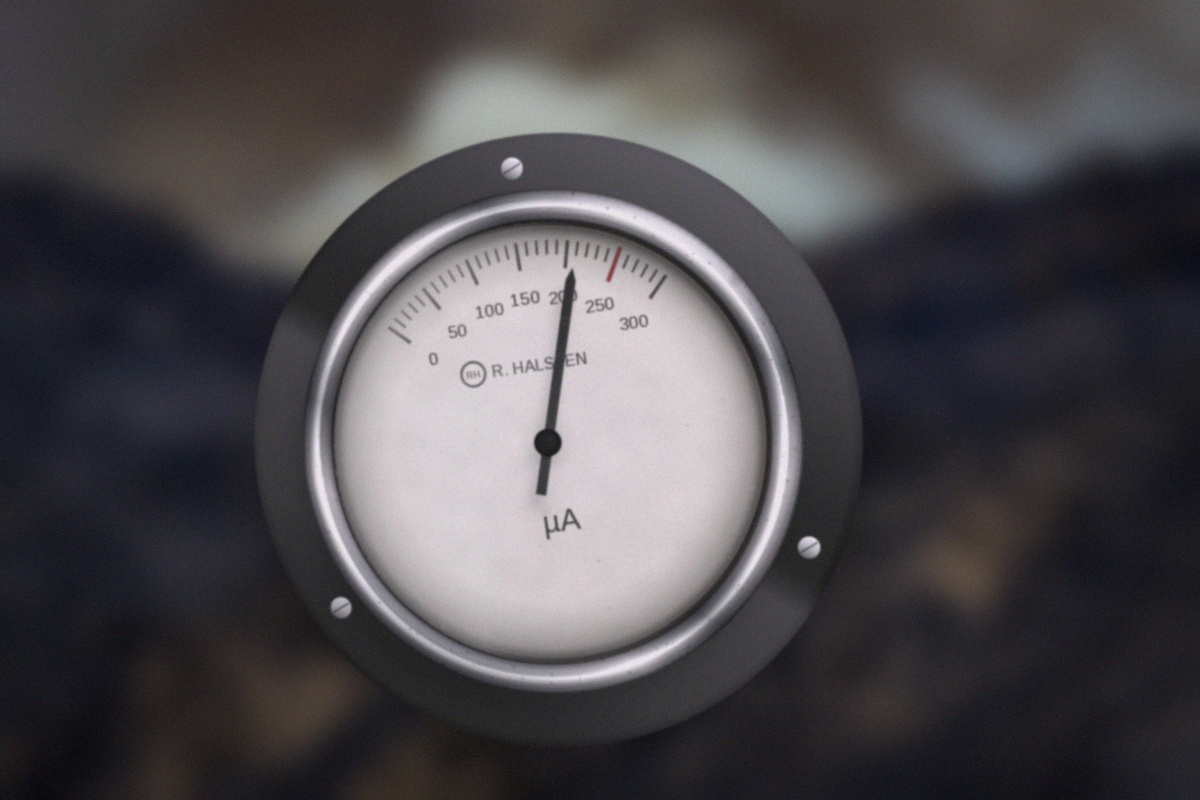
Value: 210,µA
